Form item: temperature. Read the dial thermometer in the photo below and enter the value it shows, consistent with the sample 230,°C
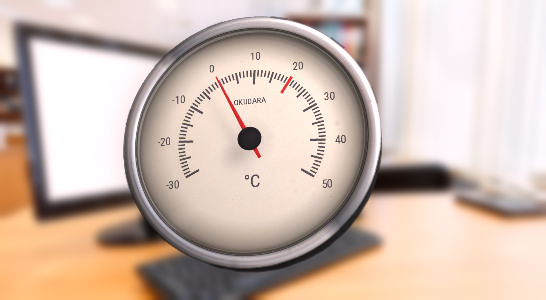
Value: 0,°C
